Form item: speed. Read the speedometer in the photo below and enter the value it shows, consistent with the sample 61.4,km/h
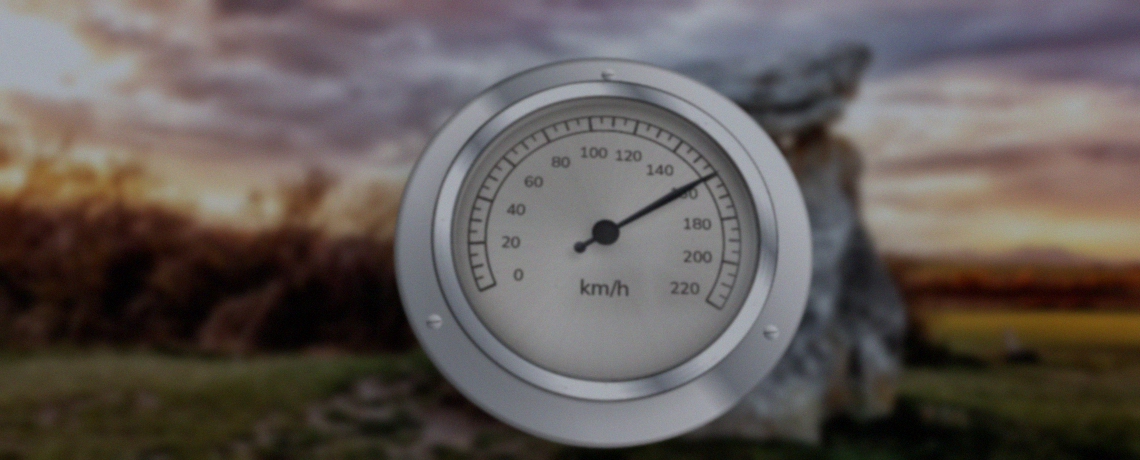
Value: 160,km/h
